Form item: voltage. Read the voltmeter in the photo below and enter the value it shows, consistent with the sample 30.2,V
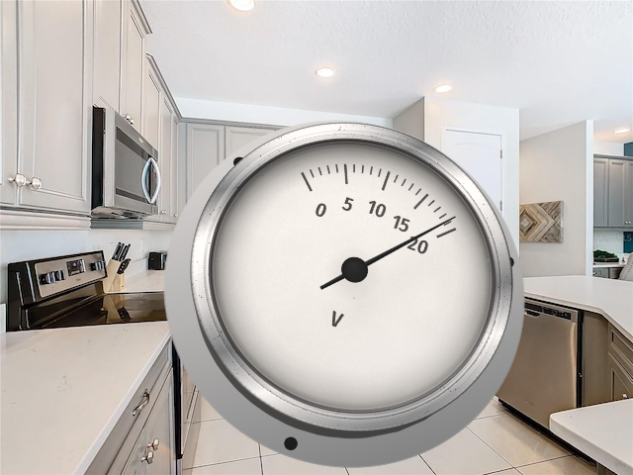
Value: 19,V
